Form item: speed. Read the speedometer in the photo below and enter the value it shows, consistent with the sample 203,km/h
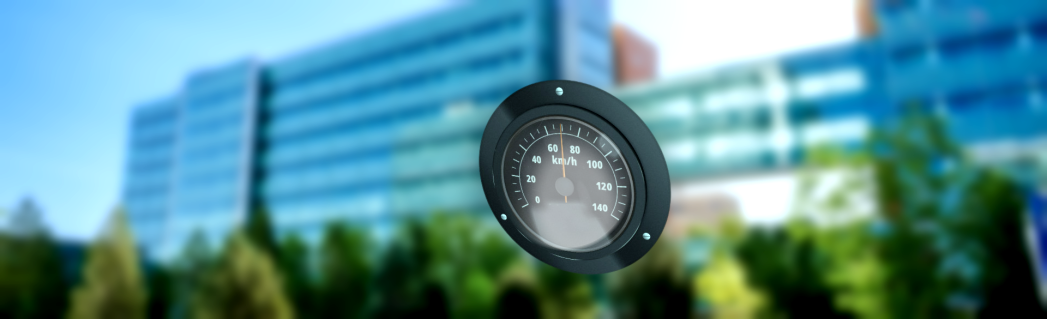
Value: 70,km/h
